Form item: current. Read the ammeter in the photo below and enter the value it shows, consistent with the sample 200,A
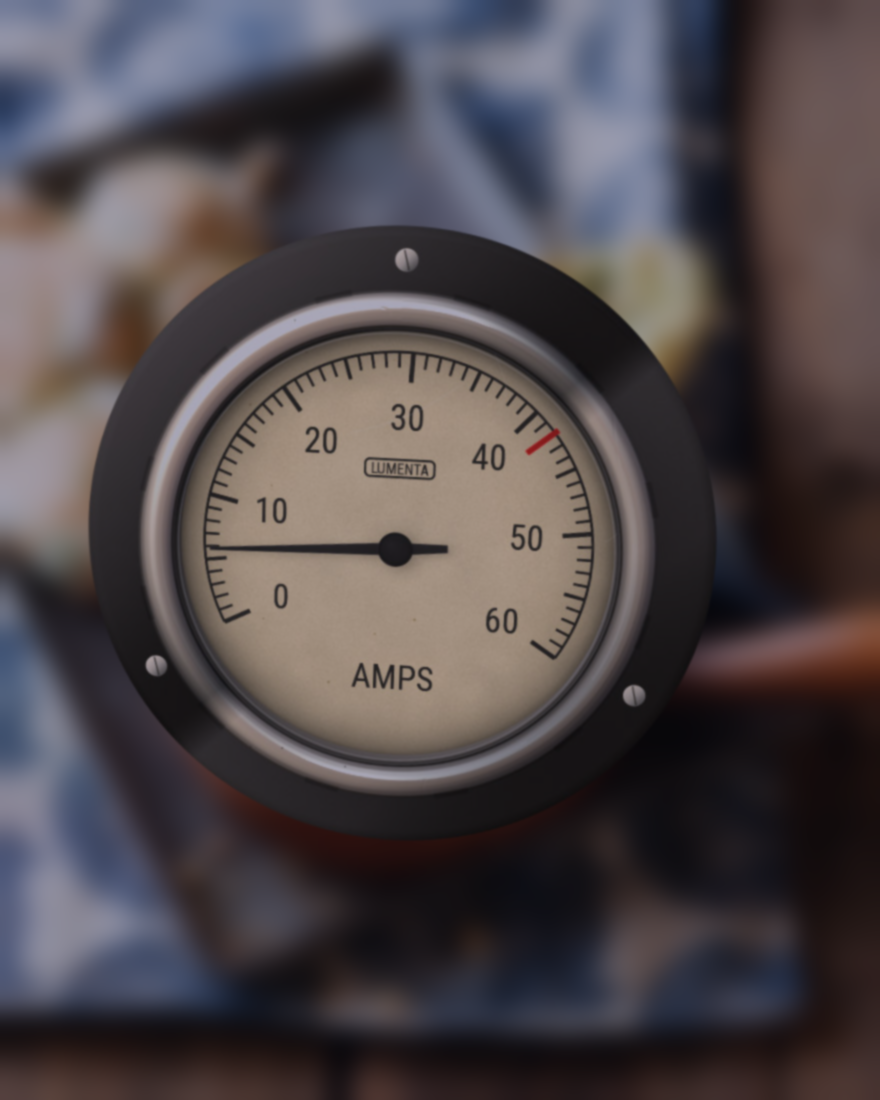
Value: 6,A
